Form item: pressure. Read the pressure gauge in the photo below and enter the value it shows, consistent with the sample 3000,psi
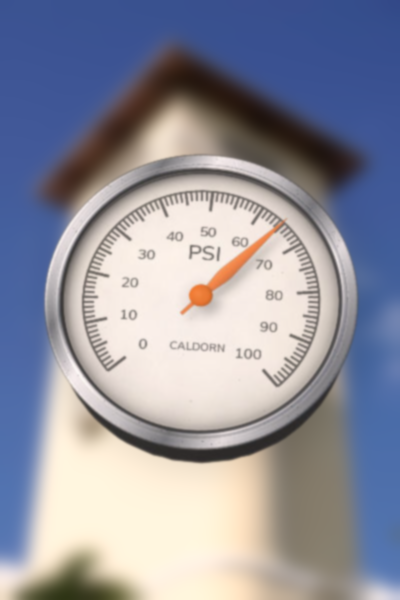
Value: 65,psi
